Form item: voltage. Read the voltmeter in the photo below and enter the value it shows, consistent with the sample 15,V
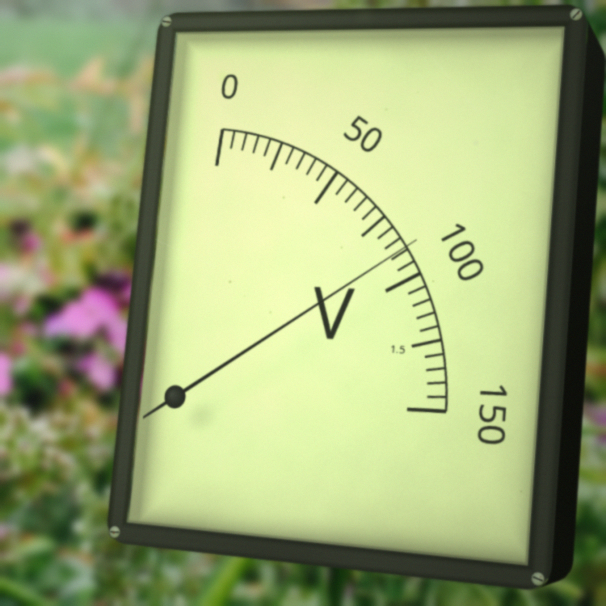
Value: 90,V
